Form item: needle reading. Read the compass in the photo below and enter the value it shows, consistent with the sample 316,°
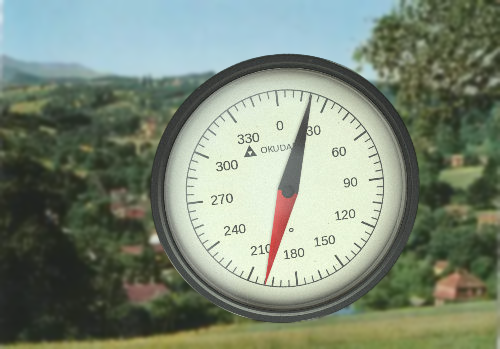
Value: 200,°
